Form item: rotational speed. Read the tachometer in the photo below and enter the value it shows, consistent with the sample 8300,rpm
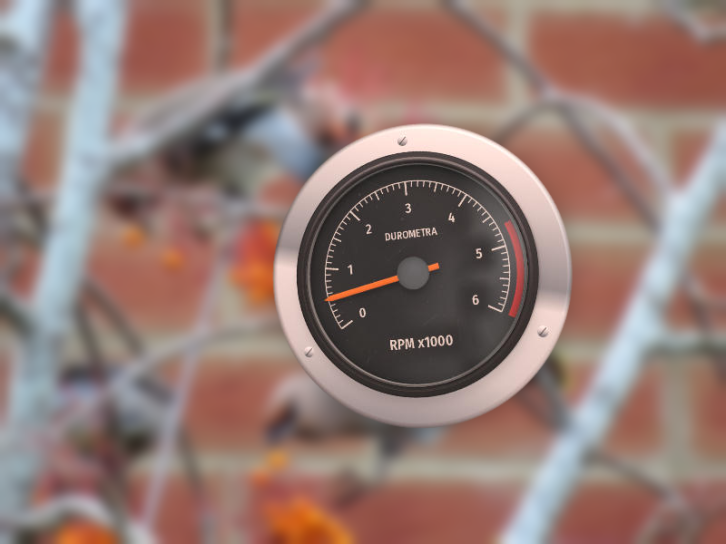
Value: 500,rpm
